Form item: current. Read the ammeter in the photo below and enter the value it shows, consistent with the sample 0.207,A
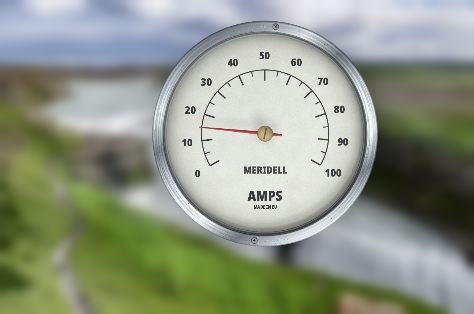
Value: 15,A
